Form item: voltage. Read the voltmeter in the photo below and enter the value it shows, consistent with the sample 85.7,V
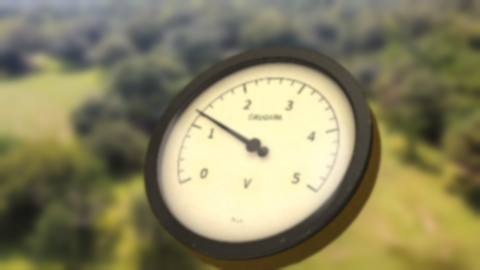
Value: 1.2,V
